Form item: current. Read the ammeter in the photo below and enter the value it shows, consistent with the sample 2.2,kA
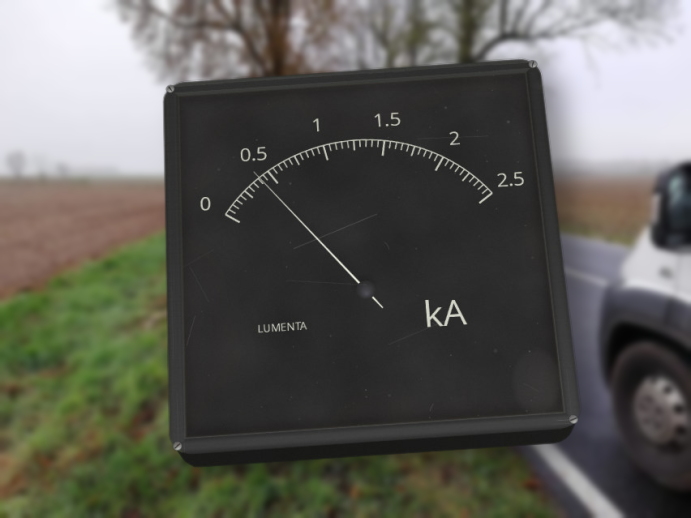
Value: 0.4,kA
